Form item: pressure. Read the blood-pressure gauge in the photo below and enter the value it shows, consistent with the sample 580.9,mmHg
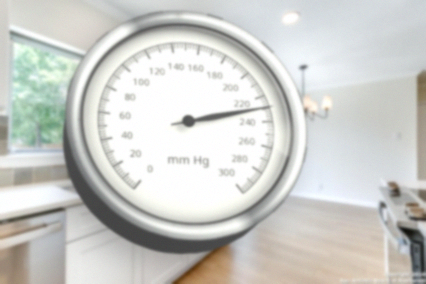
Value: 230,mmHg
